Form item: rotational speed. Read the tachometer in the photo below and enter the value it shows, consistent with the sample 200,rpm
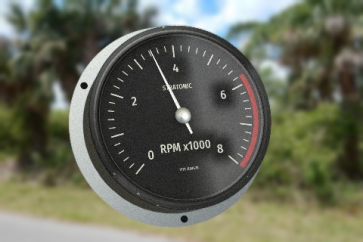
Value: 3400,rpm
